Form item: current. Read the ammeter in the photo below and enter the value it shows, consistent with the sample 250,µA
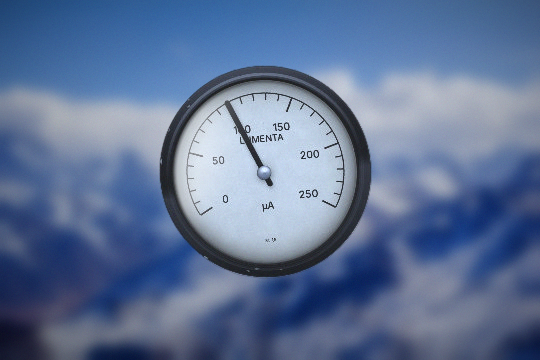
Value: 100,µA
